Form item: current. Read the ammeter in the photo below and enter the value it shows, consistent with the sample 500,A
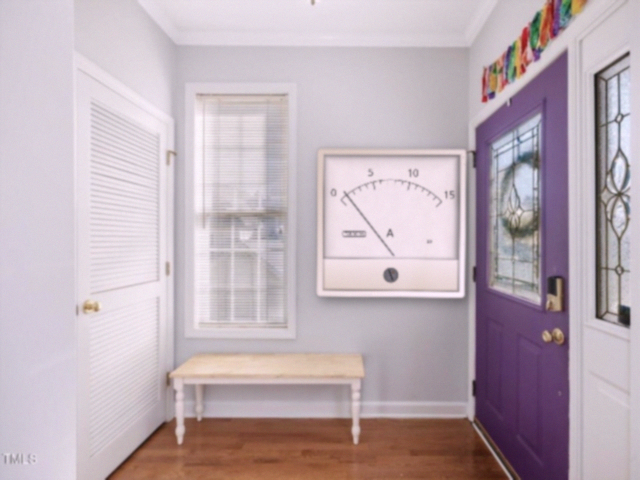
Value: 1,A
